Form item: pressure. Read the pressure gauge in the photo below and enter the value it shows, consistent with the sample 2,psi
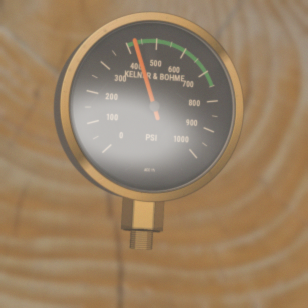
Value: 425,psi
